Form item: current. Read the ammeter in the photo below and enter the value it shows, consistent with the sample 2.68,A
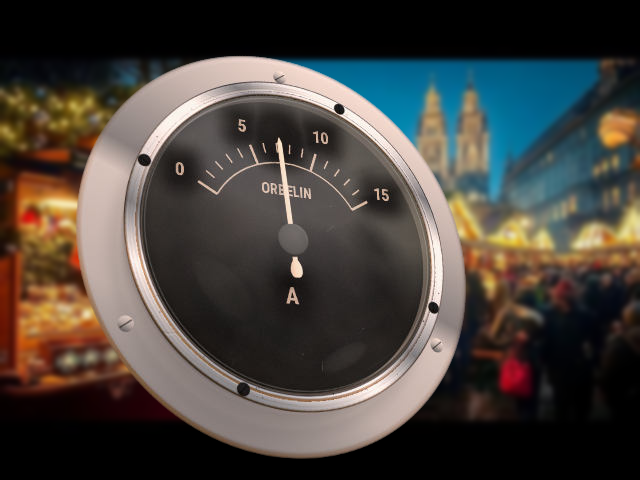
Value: 7,A
